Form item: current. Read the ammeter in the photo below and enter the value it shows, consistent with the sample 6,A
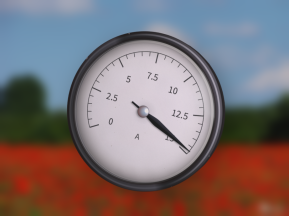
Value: 14.75,A
